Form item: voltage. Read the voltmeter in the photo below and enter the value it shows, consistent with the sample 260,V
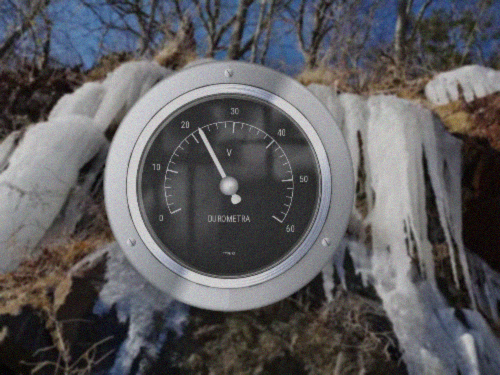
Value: 22,V
